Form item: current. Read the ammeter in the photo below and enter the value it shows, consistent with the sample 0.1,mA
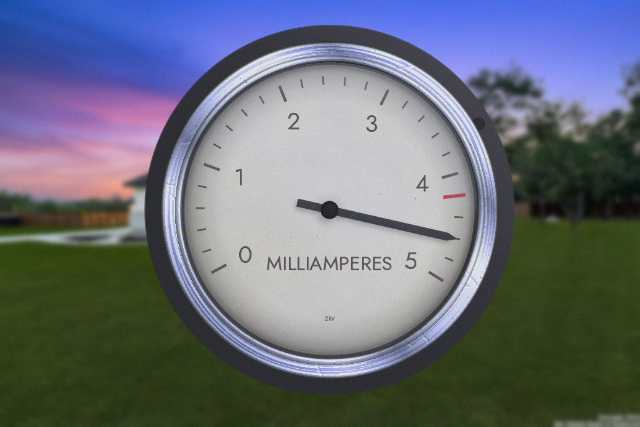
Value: 4.6,mA
